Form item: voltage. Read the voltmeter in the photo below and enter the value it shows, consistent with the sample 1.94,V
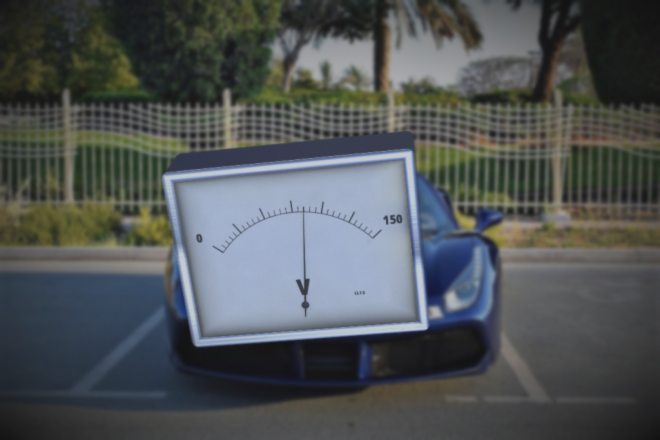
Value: 85,V
